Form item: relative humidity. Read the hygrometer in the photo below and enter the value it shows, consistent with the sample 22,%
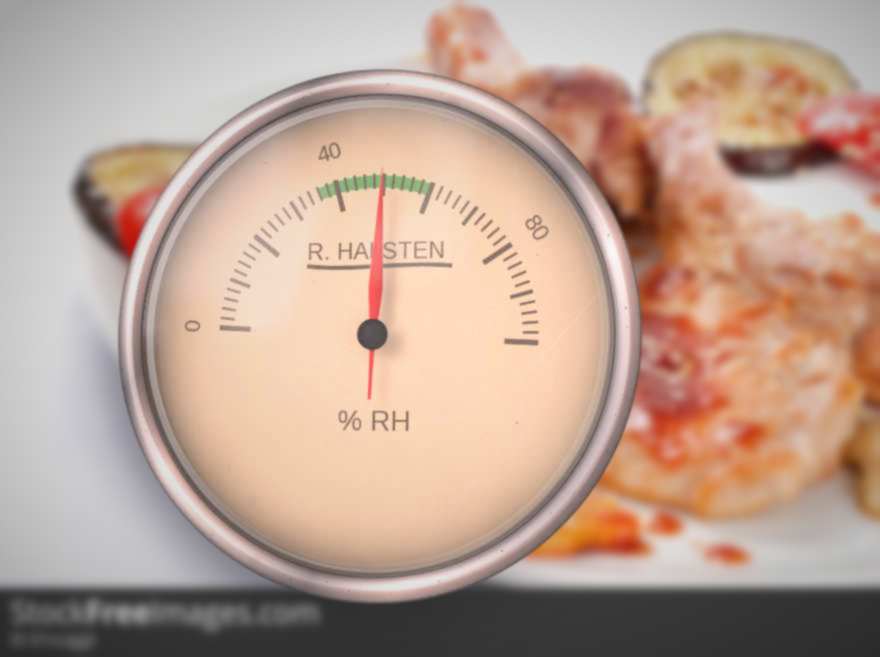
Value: 50,%
